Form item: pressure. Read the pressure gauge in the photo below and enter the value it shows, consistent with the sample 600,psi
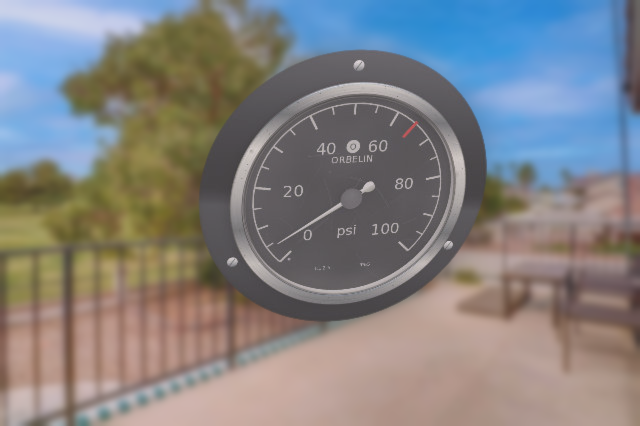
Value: 5,psi
